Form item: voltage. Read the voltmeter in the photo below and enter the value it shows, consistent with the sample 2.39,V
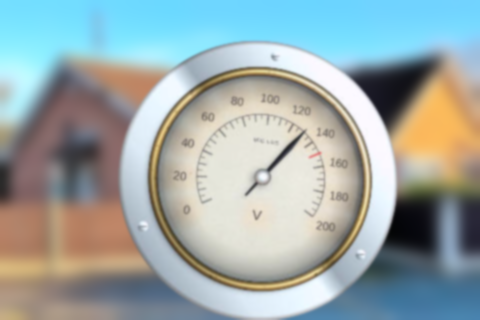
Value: 130,V
